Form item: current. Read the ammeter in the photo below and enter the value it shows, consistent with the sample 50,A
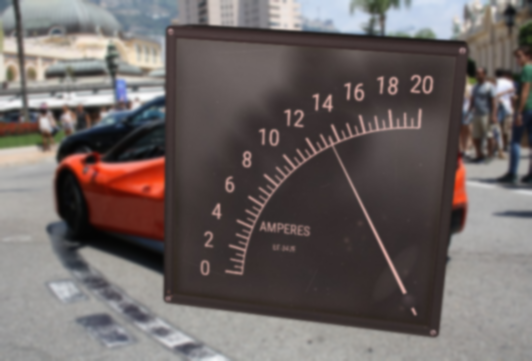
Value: 13.5,A
